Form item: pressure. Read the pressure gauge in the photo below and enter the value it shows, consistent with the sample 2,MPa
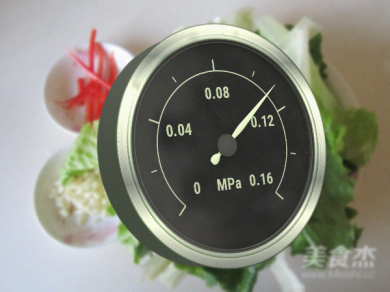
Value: 0.11,MPa
